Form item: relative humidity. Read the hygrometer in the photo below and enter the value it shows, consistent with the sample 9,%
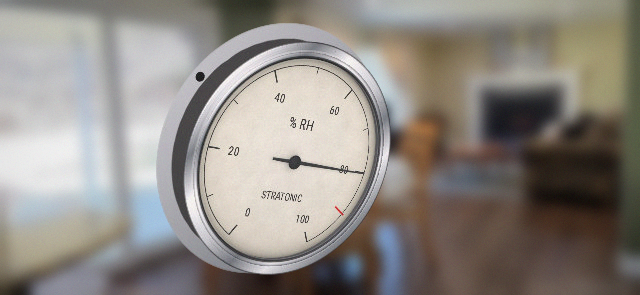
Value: 80,%
